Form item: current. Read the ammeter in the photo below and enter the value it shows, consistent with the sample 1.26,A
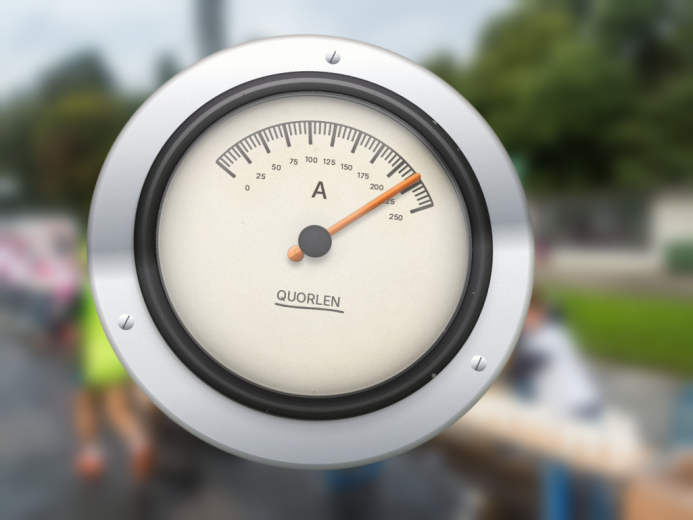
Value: 220,A
